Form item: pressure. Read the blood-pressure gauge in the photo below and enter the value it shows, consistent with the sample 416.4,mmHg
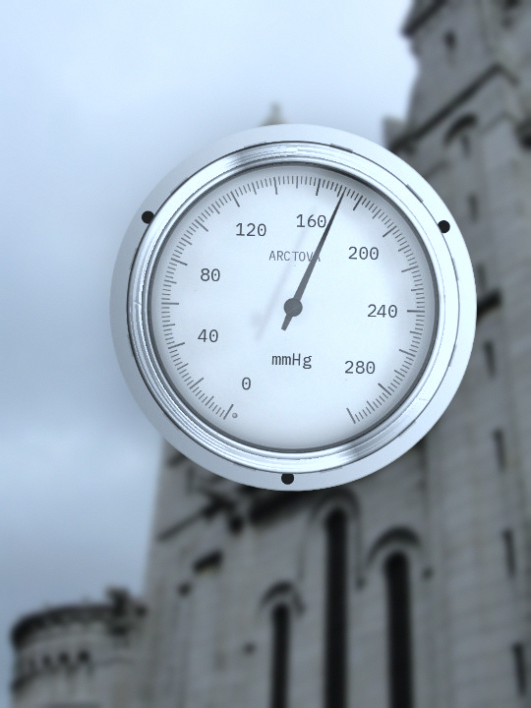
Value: 172,mmHg
